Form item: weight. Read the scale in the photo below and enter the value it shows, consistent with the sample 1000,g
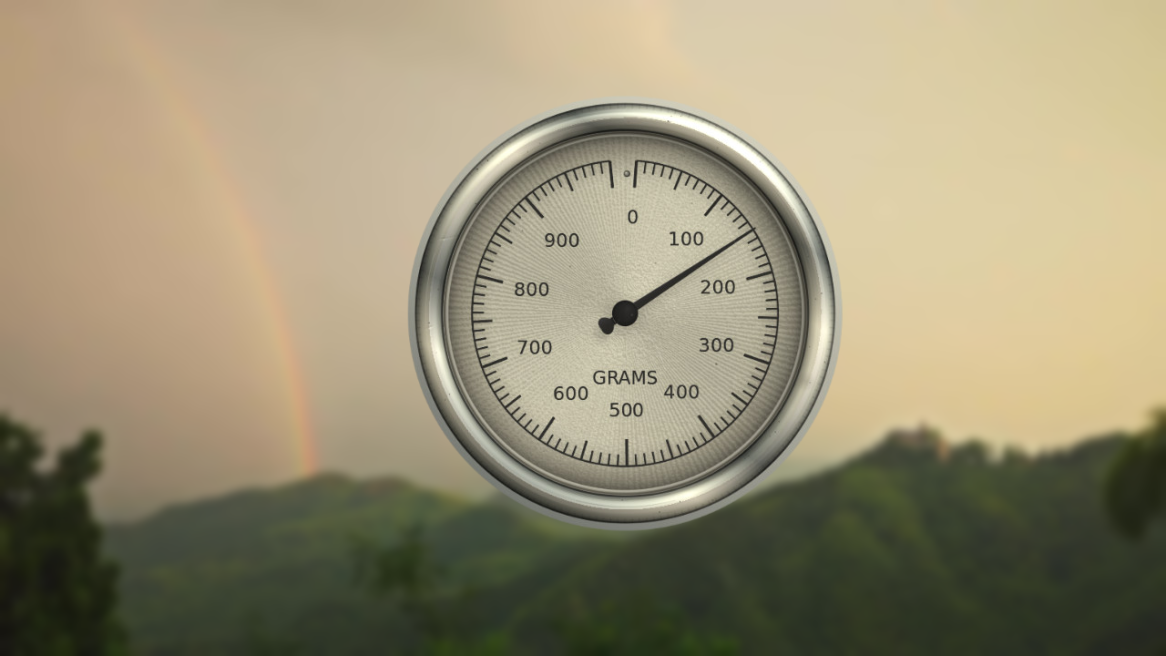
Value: 150,g
